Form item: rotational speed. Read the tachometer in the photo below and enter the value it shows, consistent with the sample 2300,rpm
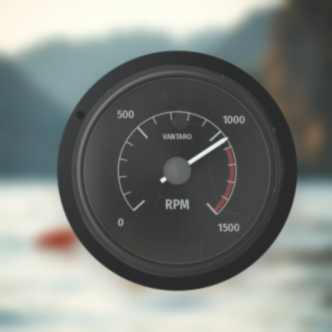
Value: 1050,rpm
